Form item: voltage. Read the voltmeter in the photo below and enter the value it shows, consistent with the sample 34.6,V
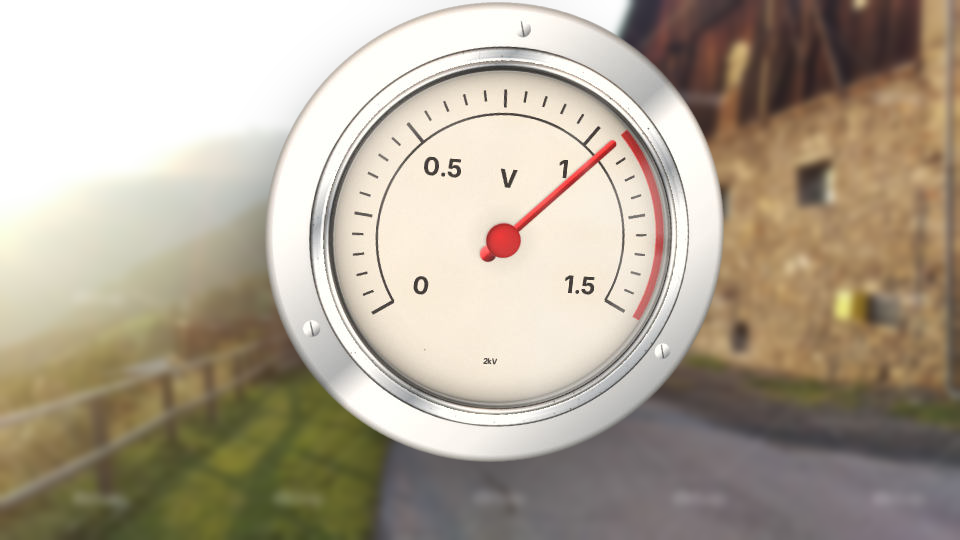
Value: 1.05,V
